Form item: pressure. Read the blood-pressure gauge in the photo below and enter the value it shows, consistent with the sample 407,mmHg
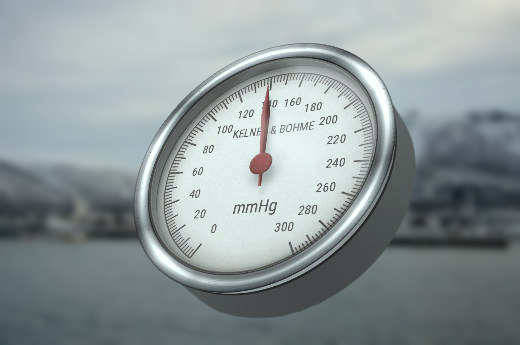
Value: 140,mmHg
